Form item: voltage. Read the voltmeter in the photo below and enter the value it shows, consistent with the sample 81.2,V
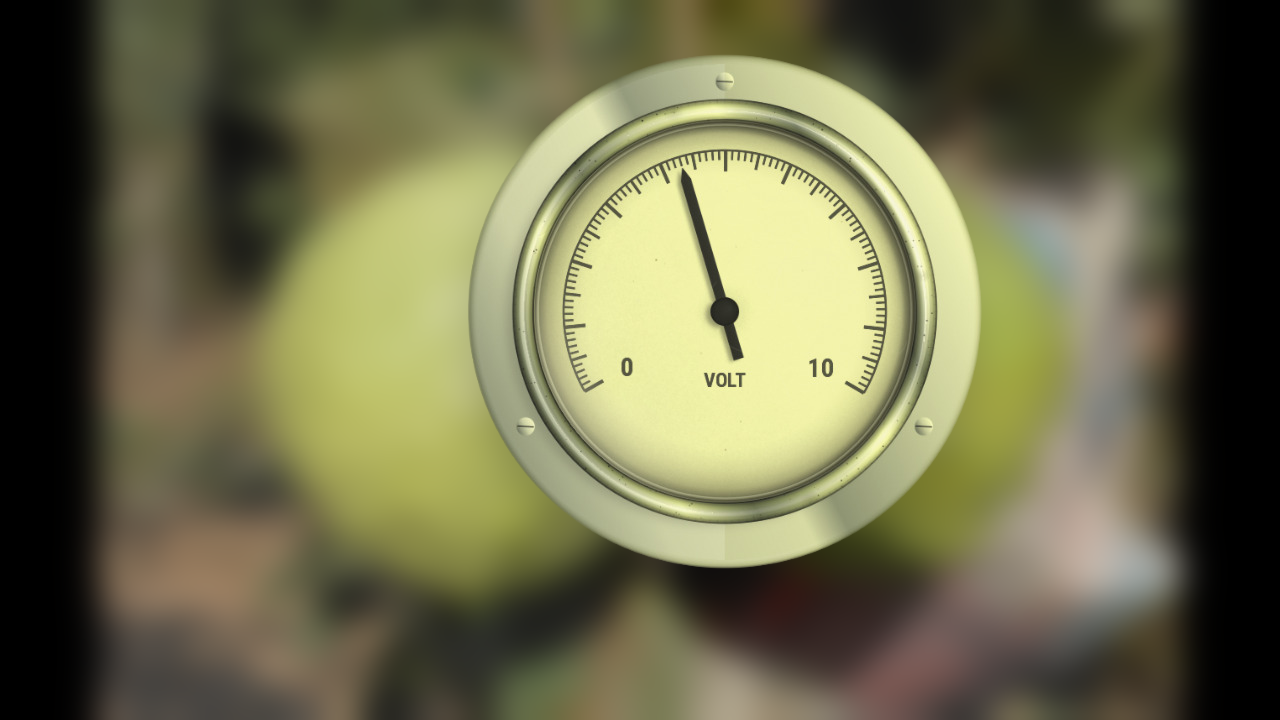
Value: 4.3,V
